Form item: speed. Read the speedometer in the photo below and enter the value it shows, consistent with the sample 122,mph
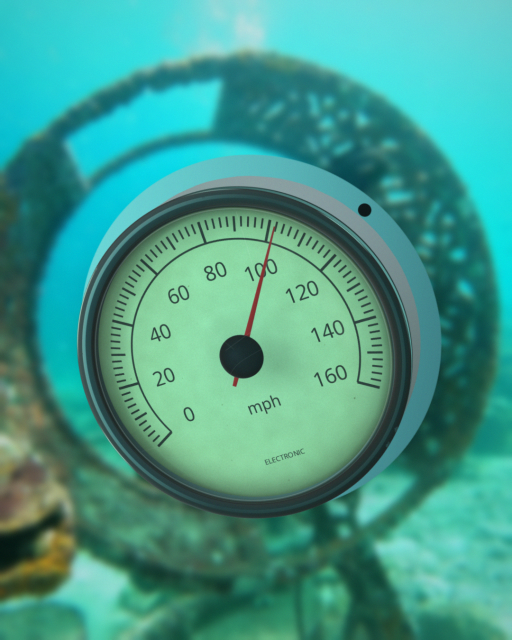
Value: 102,mph
